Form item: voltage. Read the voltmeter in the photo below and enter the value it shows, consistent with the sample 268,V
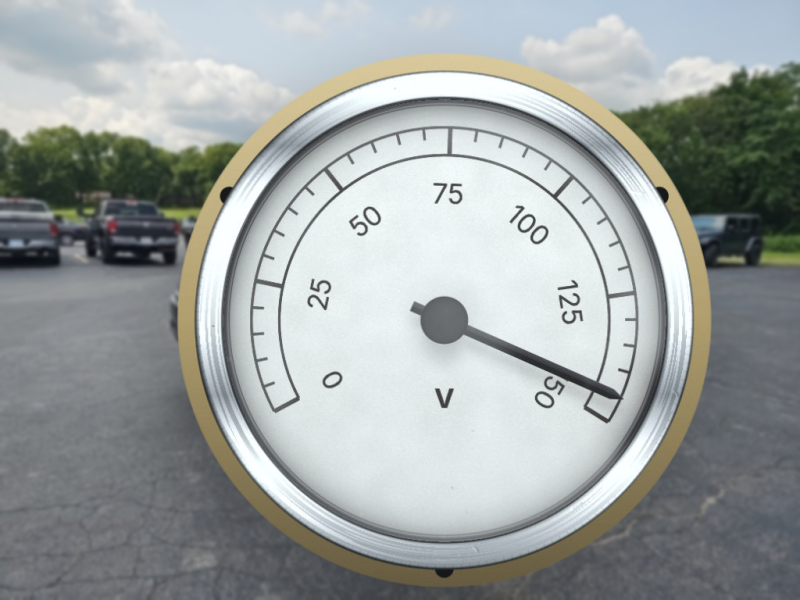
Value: 145,V
